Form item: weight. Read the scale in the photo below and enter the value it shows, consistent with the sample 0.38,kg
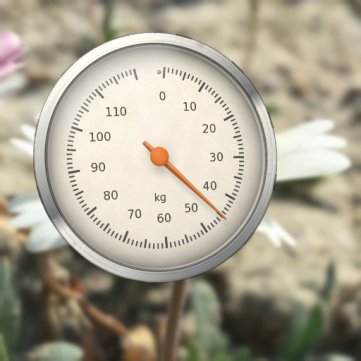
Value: 45,kg
